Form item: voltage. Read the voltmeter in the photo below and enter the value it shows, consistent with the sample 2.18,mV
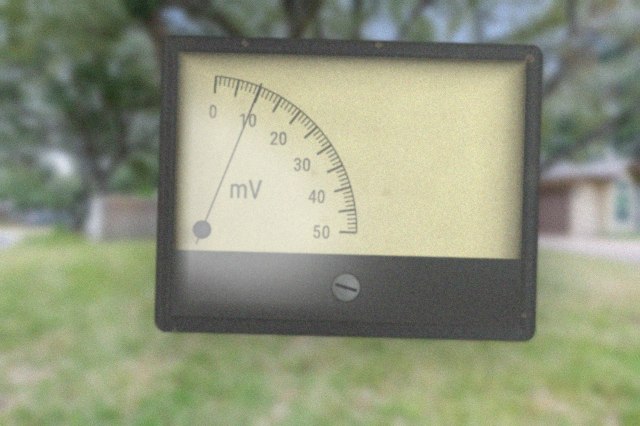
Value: 10,mV
